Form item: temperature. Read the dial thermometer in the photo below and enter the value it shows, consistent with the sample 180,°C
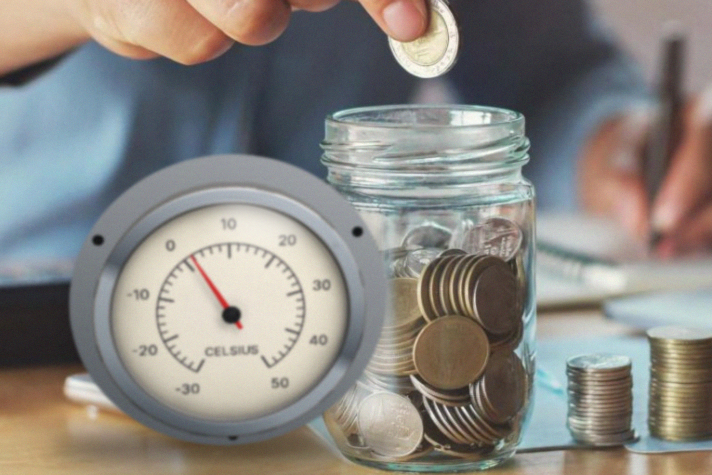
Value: 2,°C
